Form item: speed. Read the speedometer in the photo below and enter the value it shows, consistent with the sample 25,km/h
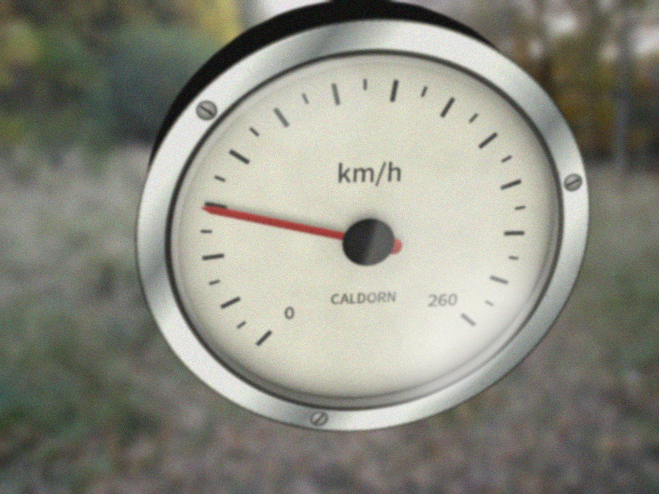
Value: 60,km/h
